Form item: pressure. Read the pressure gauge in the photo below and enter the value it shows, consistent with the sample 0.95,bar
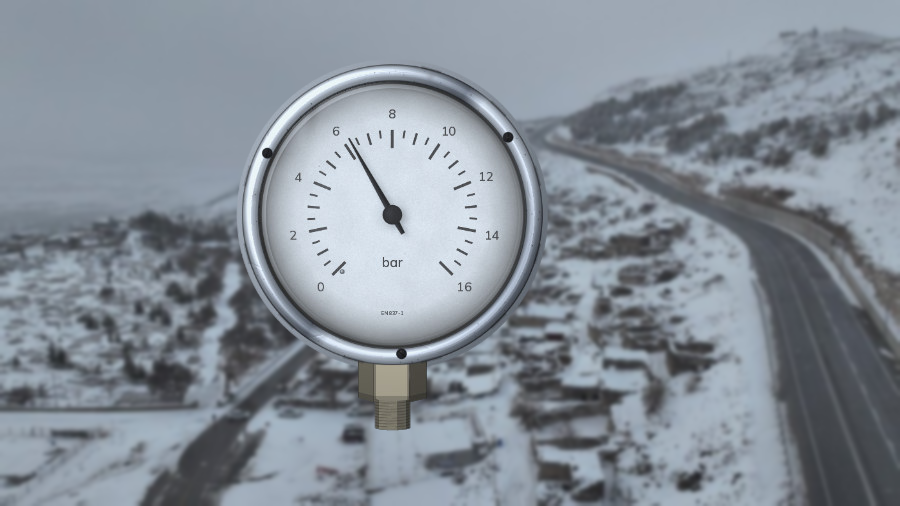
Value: 6.25,bar
